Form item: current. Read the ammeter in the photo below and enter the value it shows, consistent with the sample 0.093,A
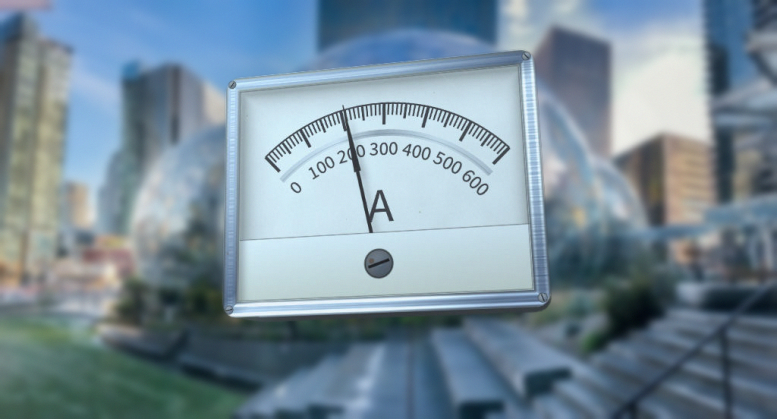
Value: 210,A
